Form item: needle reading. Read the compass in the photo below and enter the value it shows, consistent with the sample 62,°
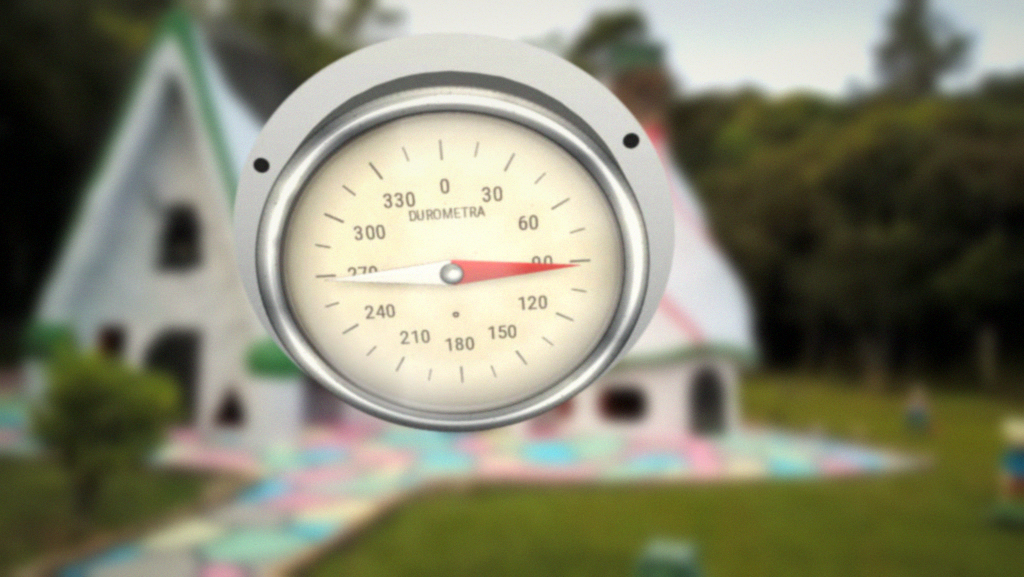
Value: 90,°
